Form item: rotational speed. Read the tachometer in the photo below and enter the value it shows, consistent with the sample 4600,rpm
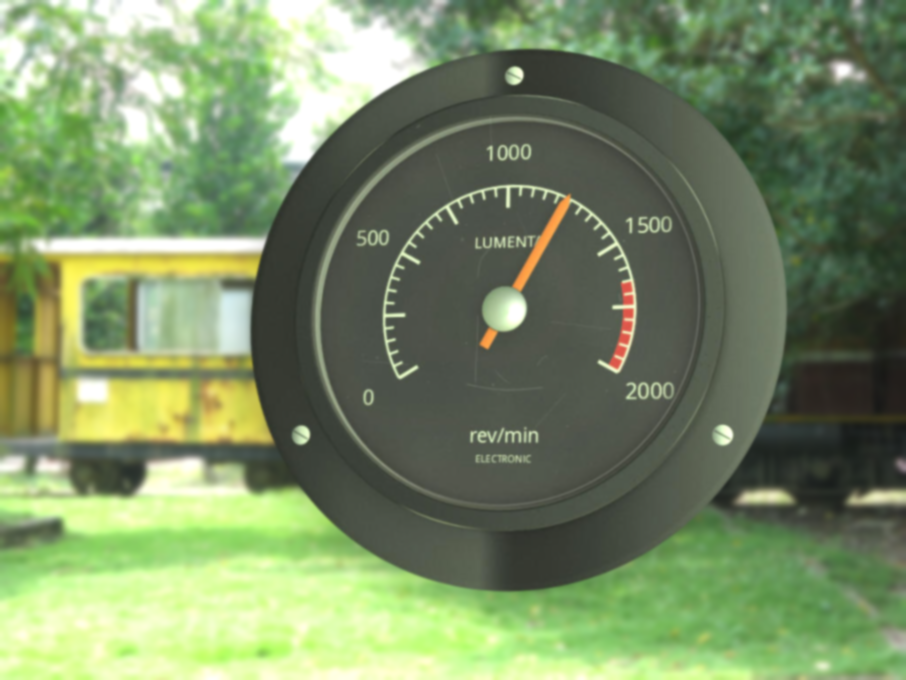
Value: 1250,rpm
